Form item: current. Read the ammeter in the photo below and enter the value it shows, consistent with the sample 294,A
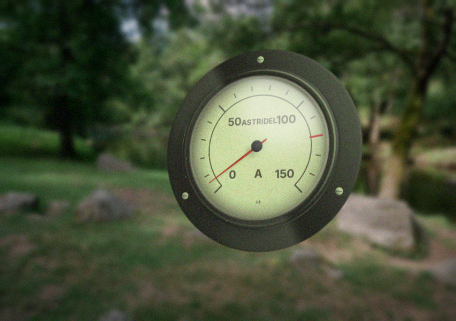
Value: 5,A
